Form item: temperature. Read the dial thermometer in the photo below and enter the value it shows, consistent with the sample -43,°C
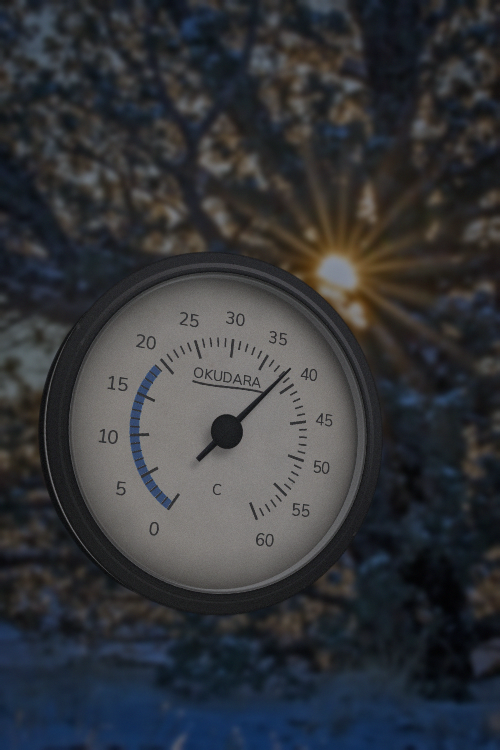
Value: 38,°C
